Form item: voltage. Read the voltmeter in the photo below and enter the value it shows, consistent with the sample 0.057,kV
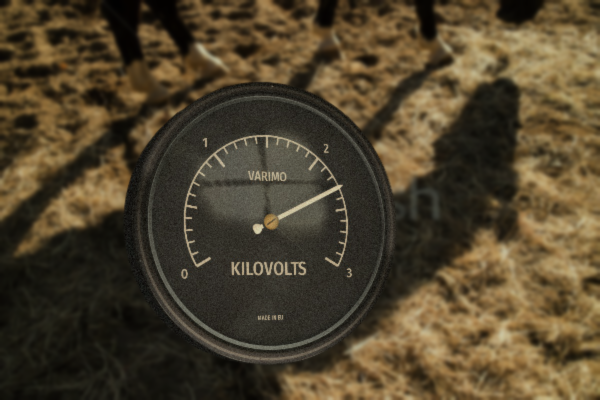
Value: 2.3,kV
